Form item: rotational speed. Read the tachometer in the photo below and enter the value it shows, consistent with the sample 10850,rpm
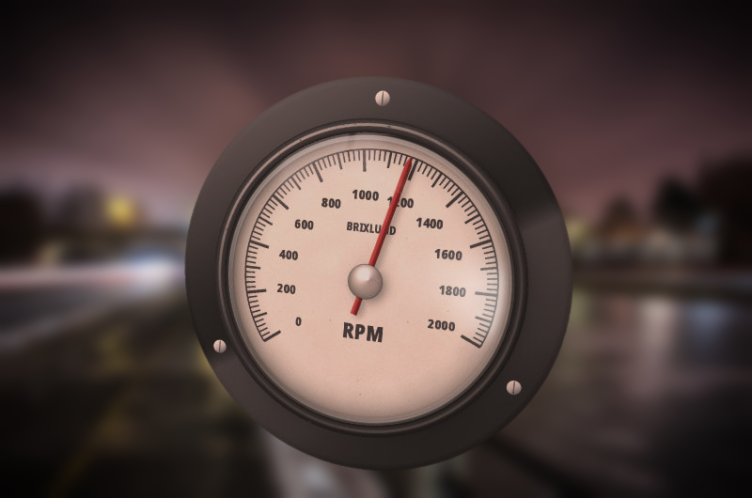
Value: 1180,rpm
